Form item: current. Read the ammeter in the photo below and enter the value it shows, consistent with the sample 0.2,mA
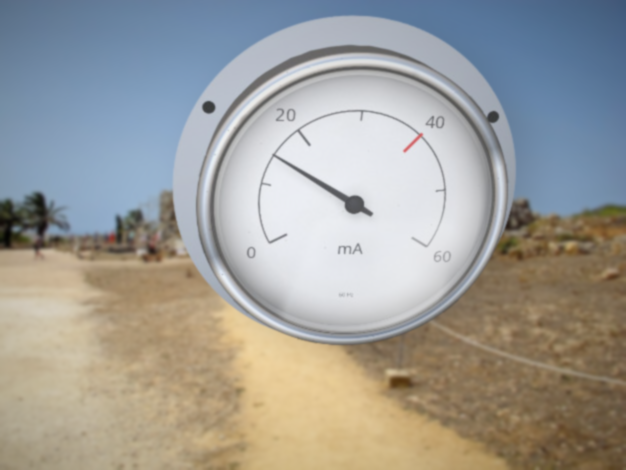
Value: 15,mA
